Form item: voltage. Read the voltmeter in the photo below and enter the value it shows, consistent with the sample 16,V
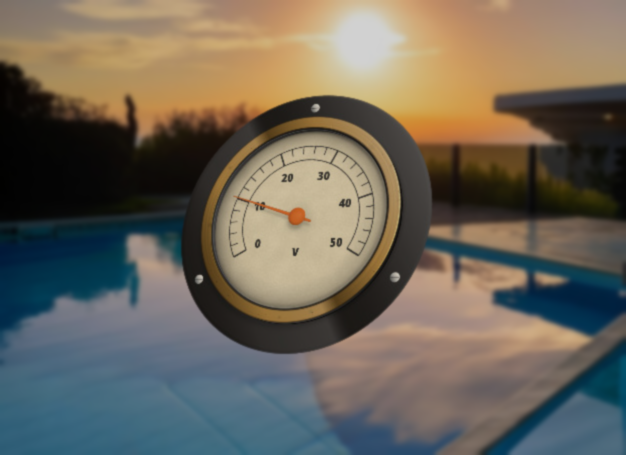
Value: 10,V
